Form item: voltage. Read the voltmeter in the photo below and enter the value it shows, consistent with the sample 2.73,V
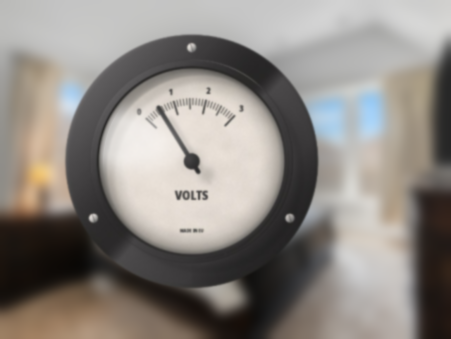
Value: 0.5,V
